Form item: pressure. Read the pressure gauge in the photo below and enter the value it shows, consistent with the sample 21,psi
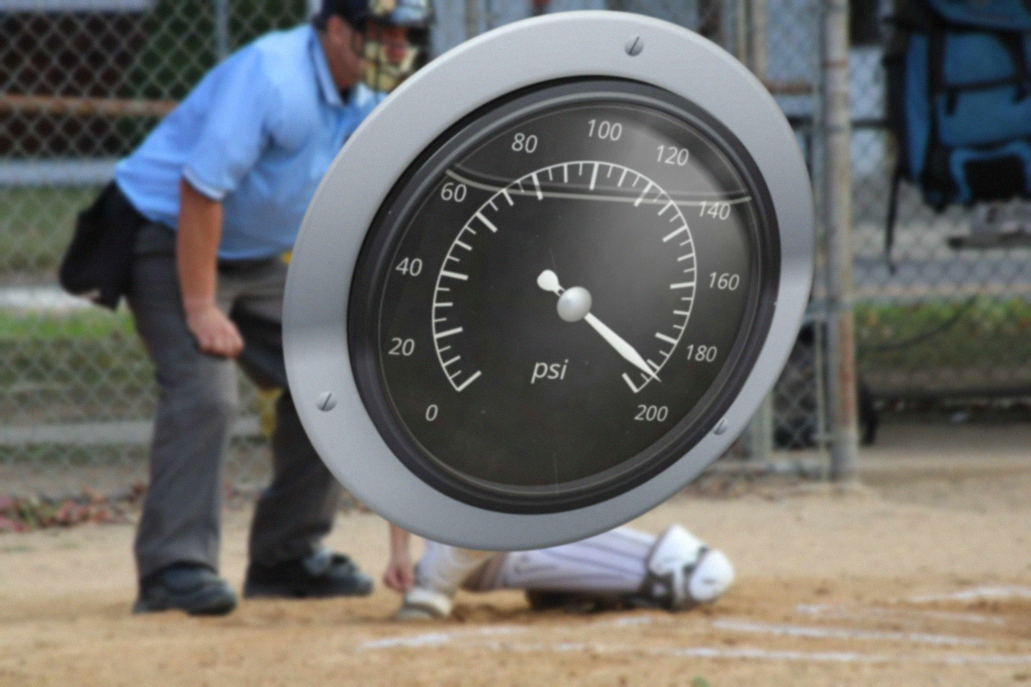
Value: 192.5,psi
